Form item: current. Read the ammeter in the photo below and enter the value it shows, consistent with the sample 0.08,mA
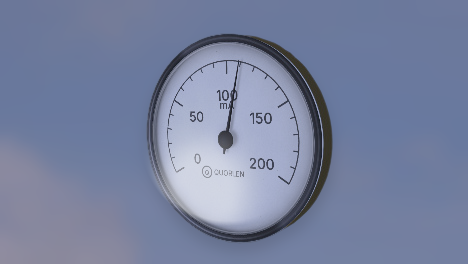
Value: 110,mA
